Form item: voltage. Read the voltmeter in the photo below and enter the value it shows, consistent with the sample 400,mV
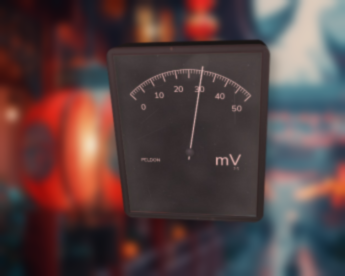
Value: 30,mV
